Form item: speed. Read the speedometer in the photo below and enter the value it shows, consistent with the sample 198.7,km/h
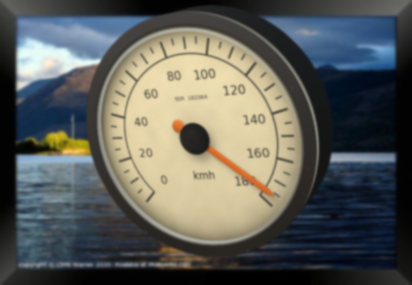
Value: 175,km/h
